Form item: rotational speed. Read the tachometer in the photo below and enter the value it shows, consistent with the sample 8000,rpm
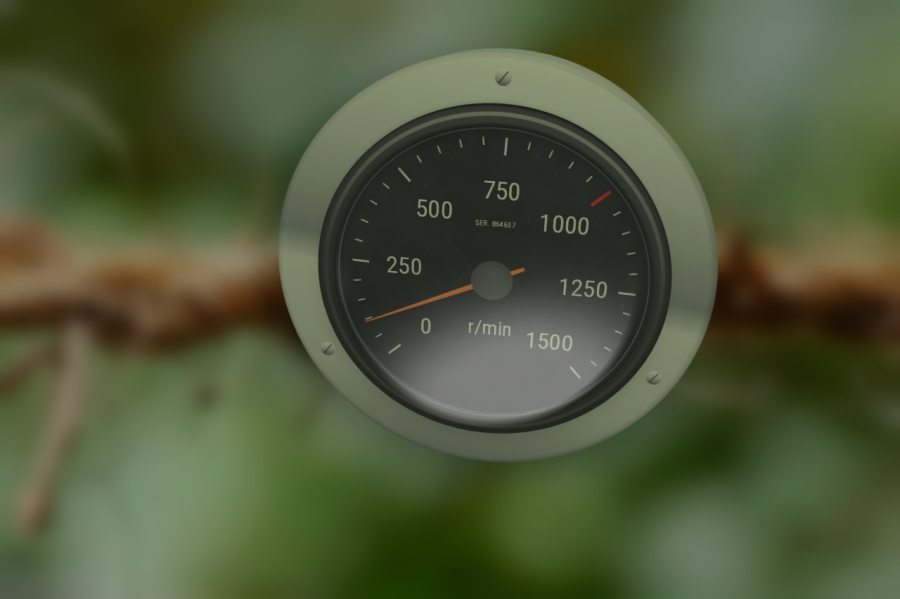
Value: 100,rpm
